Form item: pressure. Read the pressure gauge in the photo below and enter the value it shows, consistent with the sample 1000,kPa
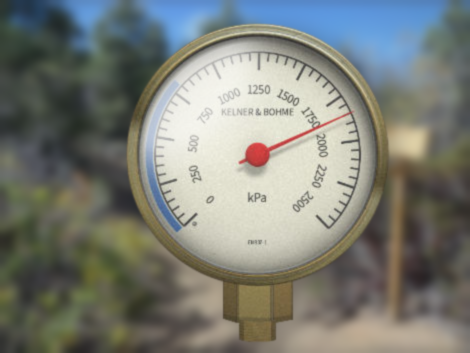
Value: 1850,kPa
